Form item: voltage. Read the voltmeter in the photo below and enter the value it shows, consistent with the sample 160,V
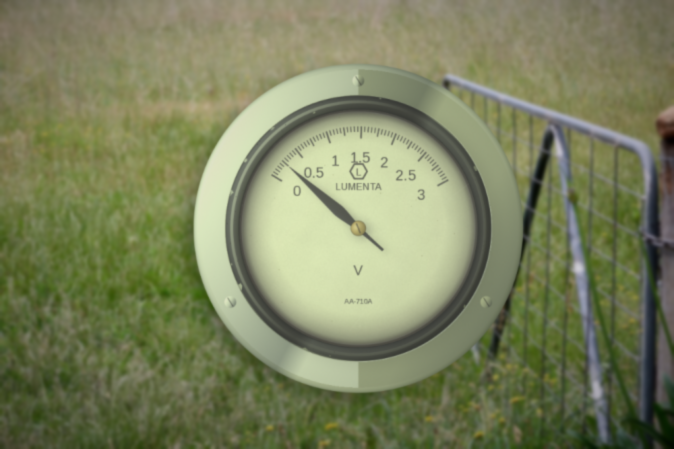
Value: 0.25,V
